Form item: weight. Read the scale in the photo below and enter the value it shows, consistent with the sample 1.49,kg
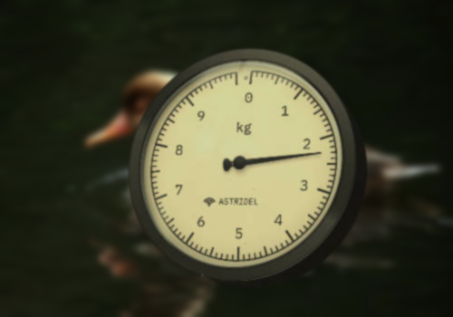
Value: 2.3,kg
